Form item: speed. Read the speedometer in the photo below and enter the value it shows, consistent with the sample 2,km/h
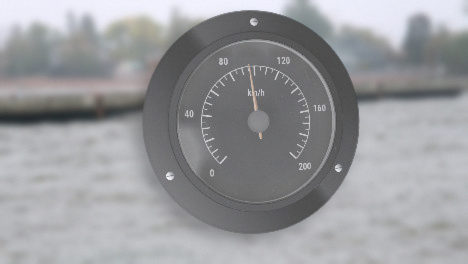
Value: 95,km/h
